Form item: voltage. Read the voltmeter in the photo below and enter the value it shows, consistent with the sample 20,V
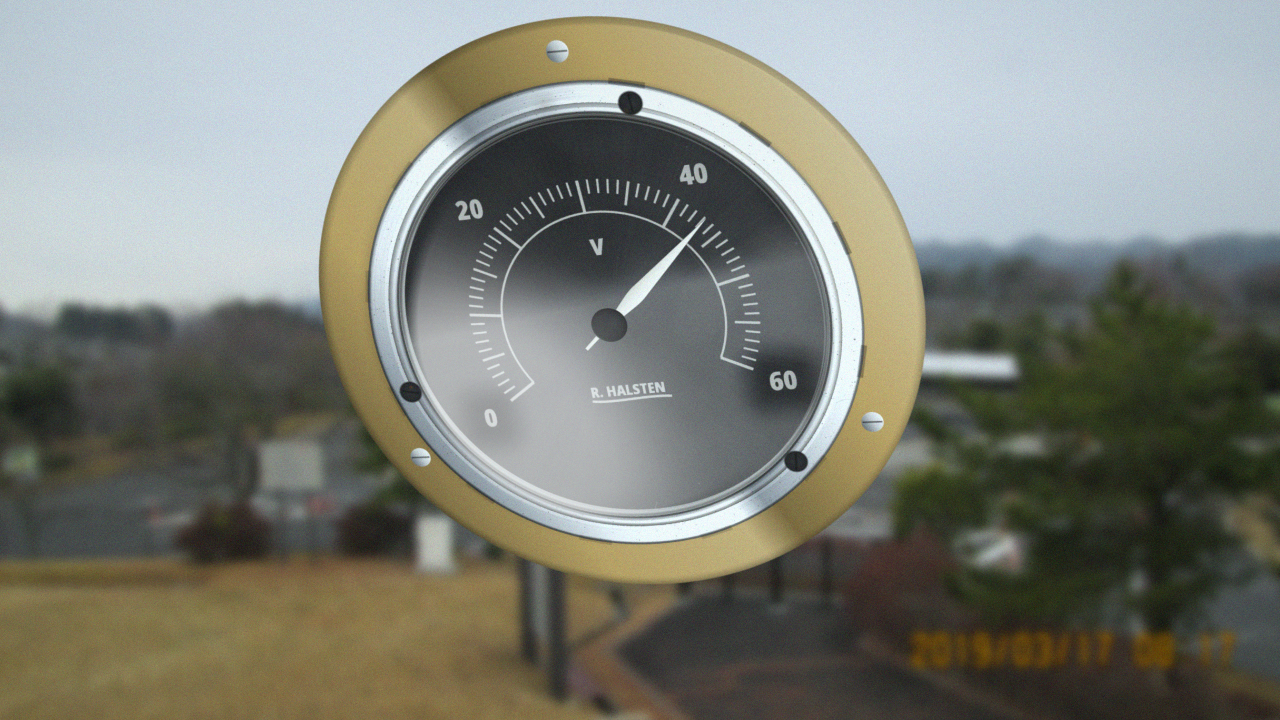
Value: 43,V
